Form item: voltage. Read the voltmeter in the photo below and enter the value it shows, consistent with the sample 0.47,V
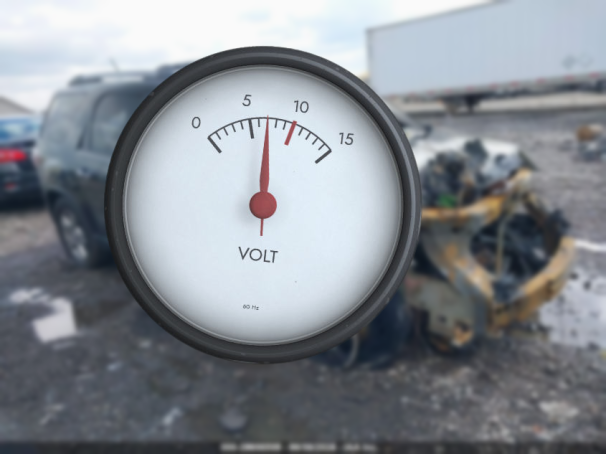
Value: 7,V
